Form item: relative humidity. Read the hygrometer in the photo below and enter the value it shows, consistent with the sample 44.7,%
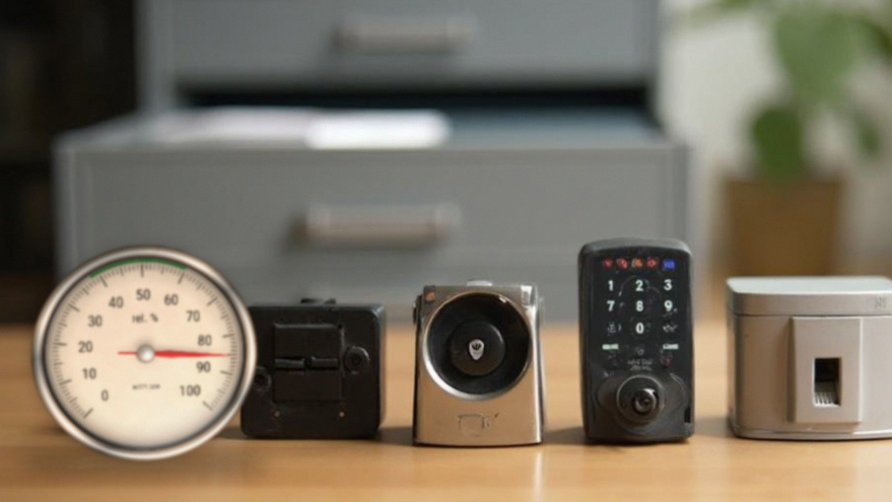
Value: 85,%
